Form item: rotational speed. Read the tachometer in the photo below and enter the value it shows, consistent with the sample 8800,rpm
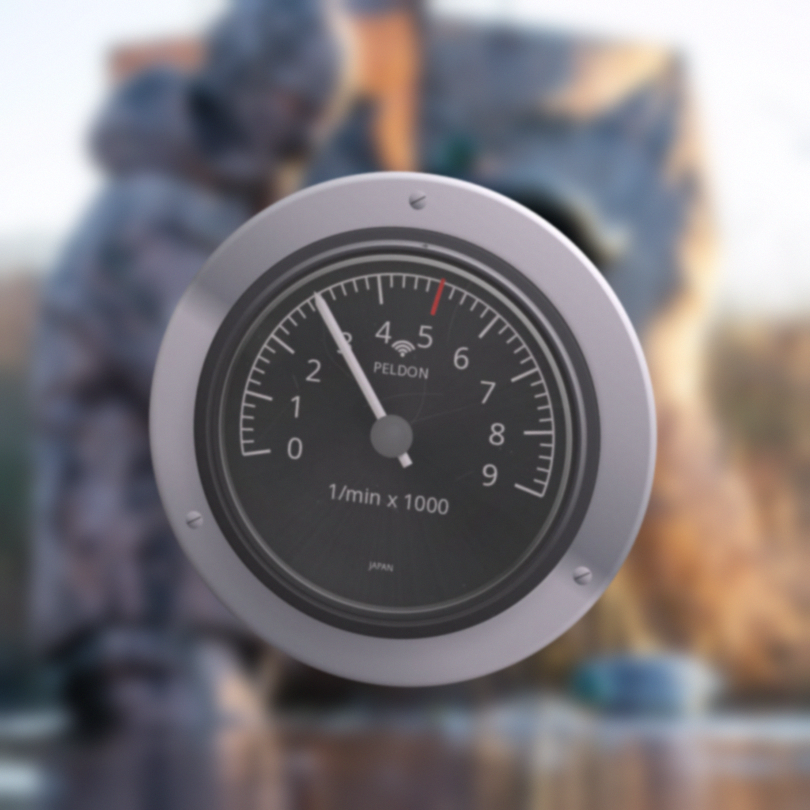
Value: 3000,rpm
